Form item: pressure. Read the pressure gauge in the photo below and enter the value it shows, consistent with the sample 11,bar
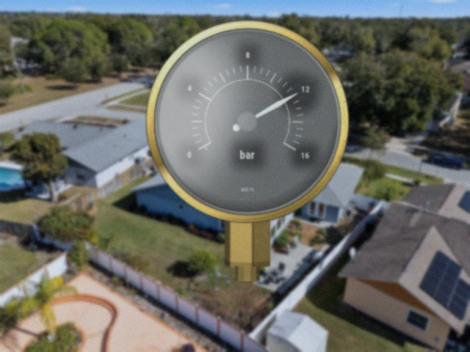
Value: 12,bar
